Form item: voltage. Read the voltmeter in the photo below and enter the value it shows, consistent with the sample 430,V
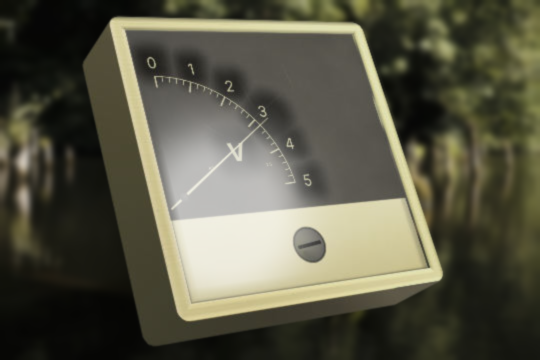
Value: 3.2,V
